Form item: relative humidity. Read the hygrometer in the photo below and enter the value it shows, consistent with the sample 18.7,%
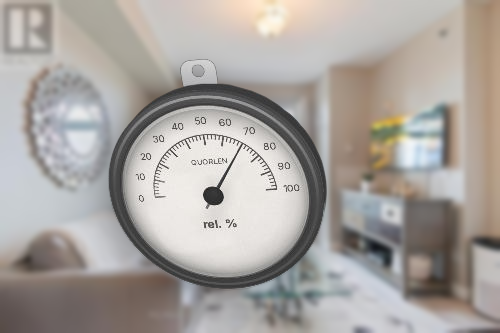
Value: 70,%
